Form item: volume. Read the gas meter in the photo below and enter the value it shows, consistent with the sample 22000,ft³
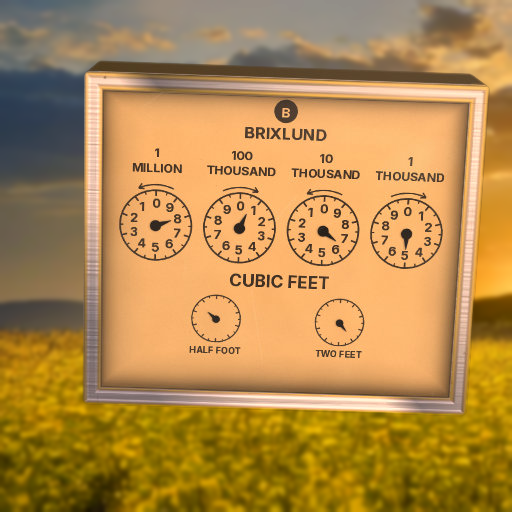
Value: 806500,ft³
